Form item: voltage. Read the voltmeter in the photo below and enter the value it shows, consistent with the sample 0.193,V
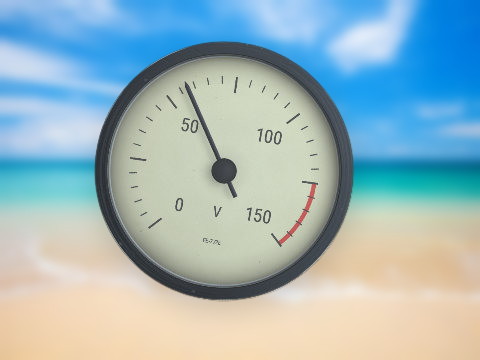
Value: 57.5,V
